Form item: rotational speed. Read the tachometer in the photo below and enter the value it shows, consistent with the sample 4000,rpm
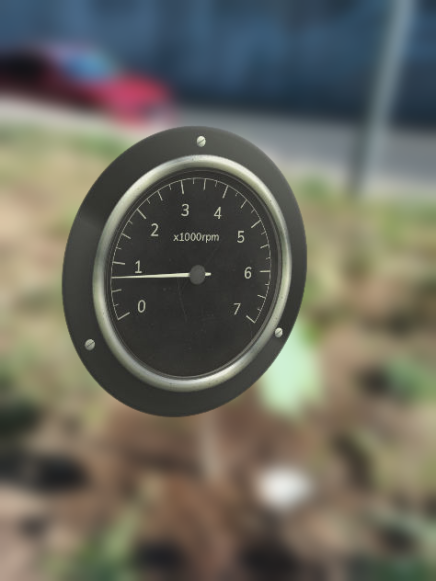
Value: 750,rpm
